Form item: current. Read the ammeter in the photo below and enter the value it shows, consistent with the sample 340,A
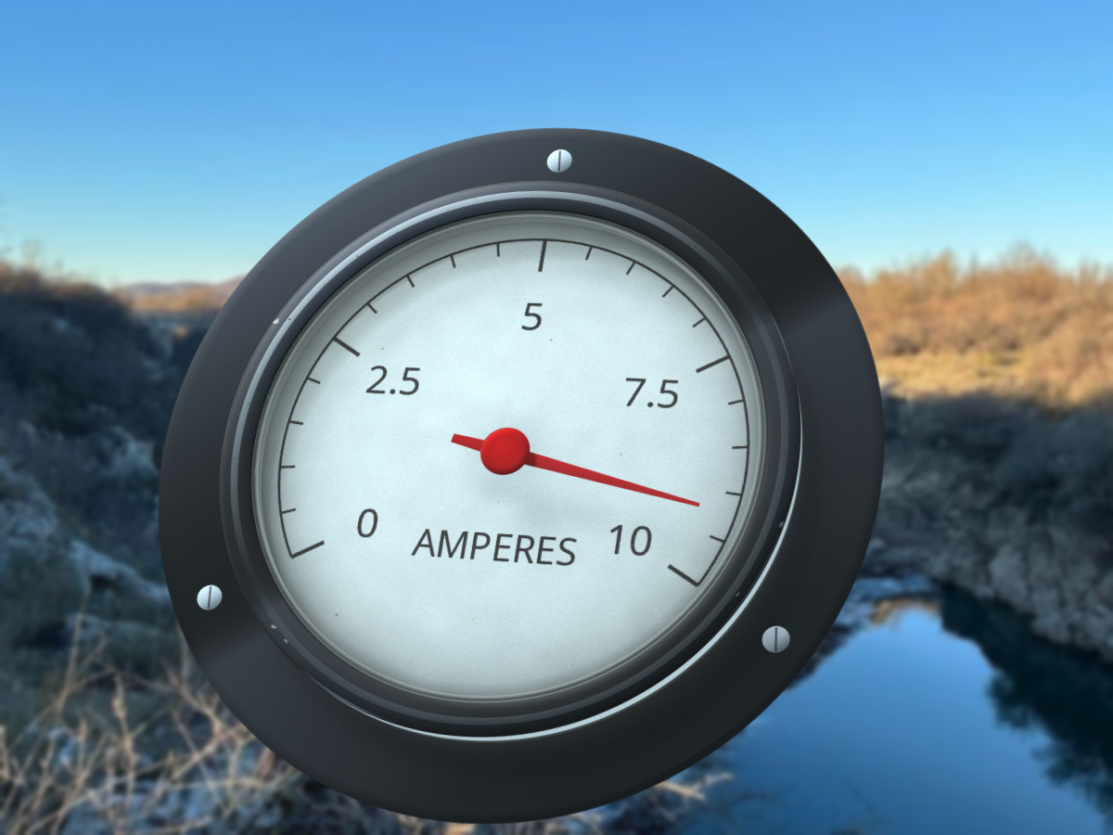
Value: 9.25,A
